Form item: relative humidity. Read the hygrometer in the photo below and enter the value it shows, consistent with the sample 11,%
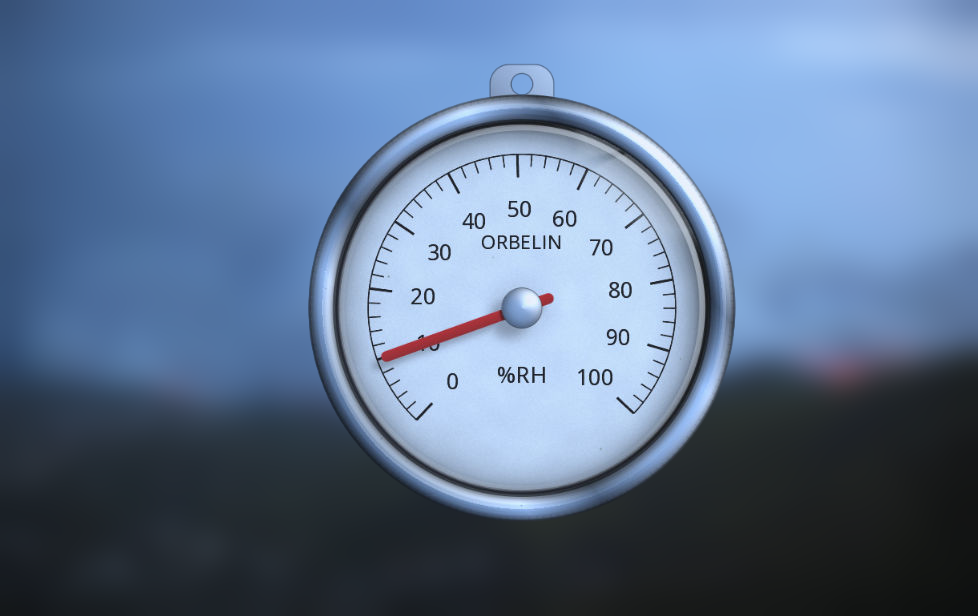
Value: 10,%
